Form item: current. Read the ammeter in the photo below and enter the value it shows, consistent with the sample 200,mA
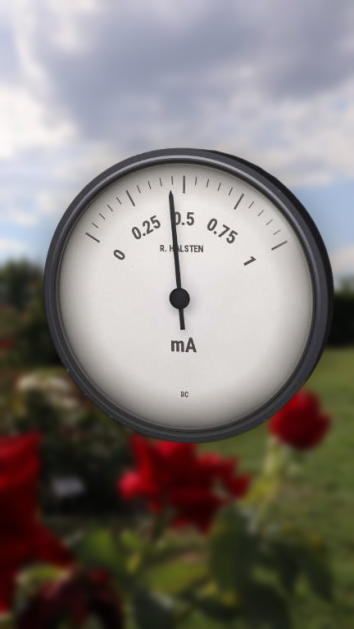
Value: 0.45,mA
